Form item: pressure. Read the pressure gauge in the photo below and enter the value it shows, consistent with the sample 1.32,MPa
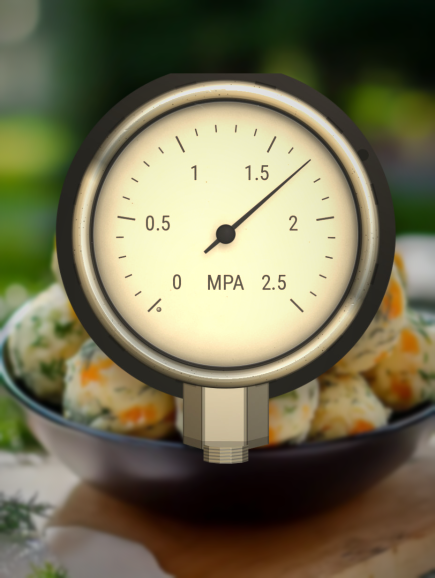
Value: 1.7,MPa
